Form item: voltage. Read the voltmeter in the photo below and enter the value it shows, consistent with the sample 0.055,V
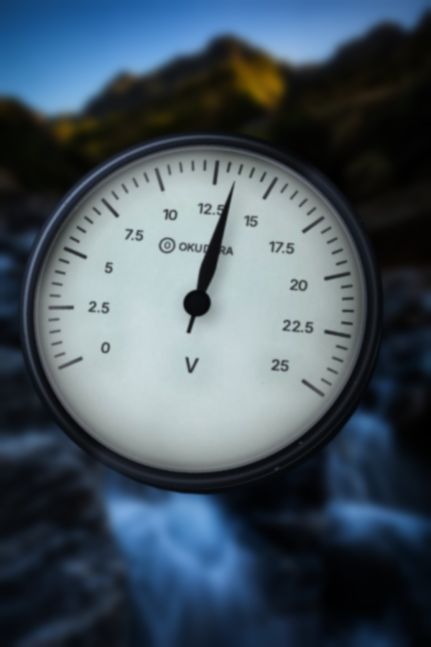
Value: 13.5,V
